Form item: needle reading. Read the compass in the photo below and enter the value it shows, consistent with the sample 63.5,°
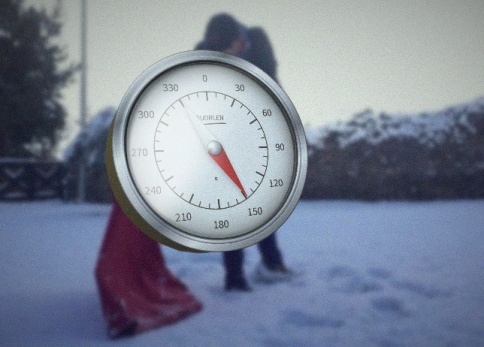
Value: 150,°
